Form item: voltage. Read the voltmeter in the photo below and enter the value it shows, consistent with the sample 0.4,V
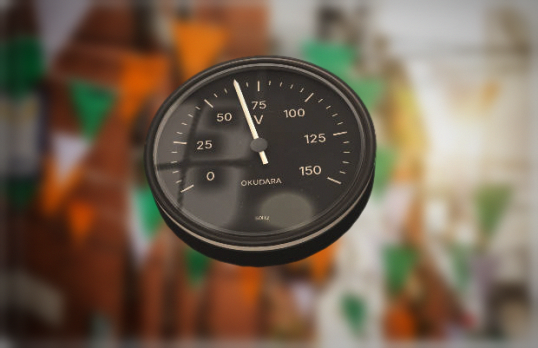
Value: 65,V
